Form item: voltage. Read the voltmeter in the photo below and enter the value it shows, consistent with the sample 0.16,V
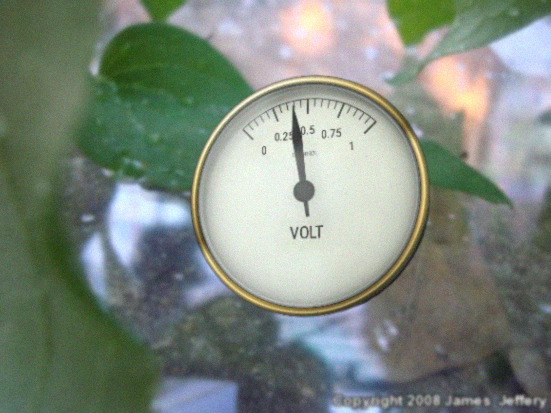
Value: 0.4,V
